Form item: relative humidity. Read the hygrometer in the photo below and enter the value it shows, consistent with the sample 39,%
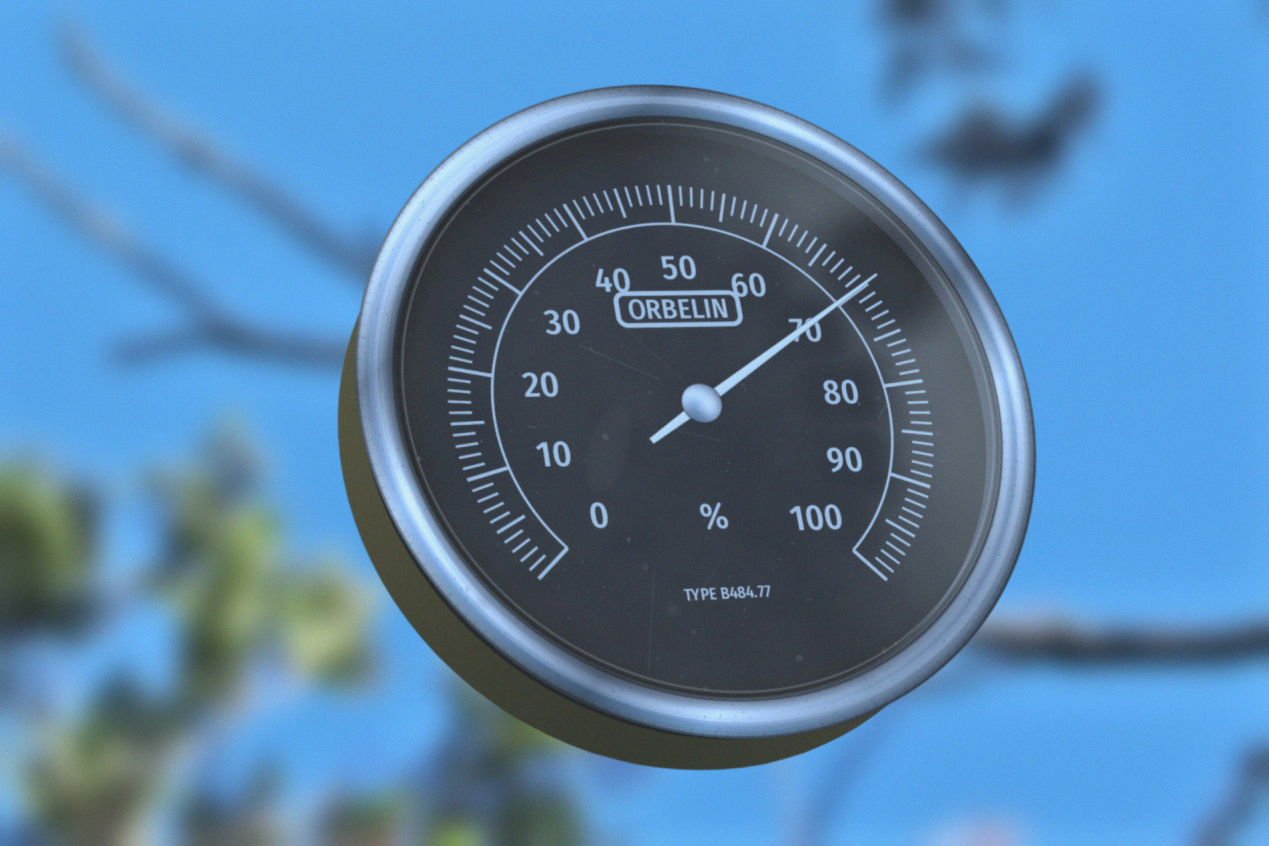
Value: 70,%
